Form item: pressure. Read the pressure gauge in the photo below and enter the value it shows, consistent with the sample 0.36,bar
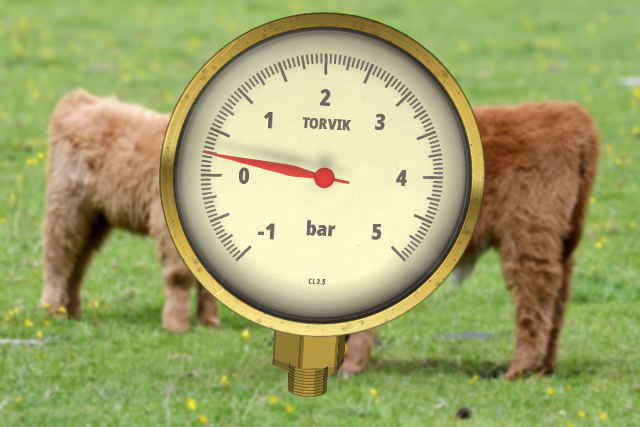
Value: 0.25,bar
